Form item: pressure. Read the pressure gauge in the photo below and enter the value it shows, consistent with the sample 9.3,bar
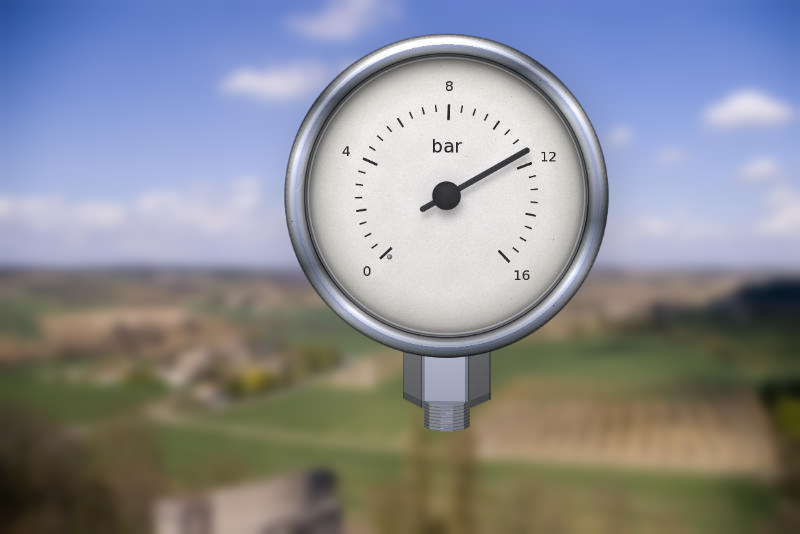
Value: 11.5,bar
